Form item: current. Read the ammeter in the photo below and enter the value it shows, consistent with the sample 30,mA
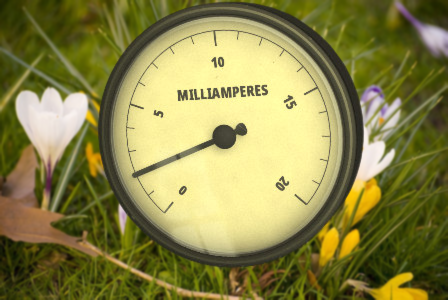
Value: 2,mA
